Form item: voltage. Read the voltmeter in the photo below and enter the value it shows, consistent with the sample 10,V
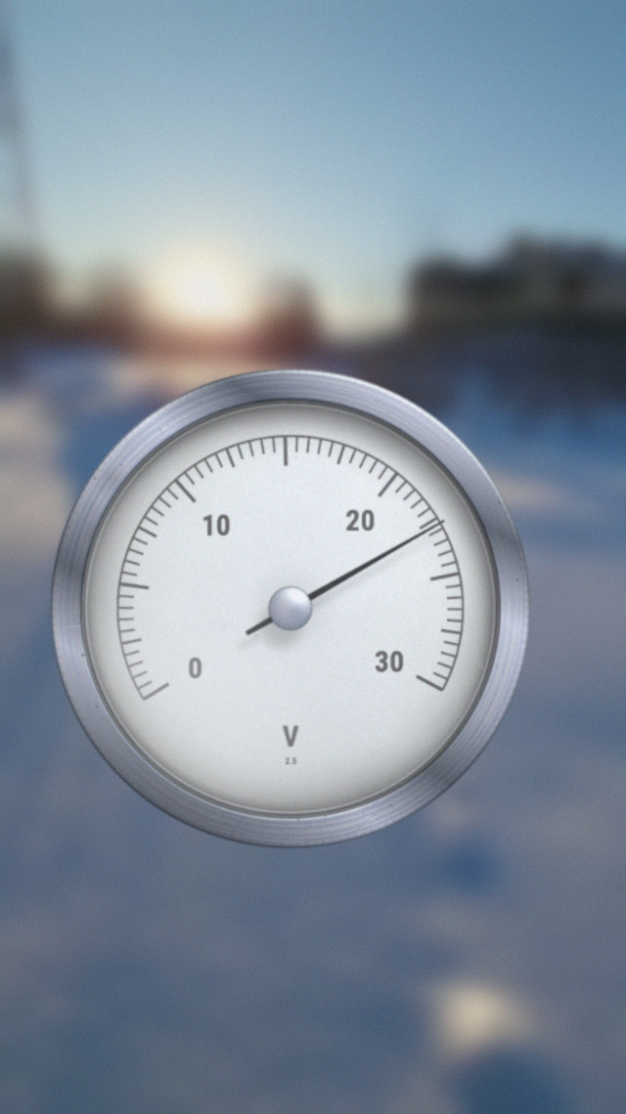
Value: 22.75,V
